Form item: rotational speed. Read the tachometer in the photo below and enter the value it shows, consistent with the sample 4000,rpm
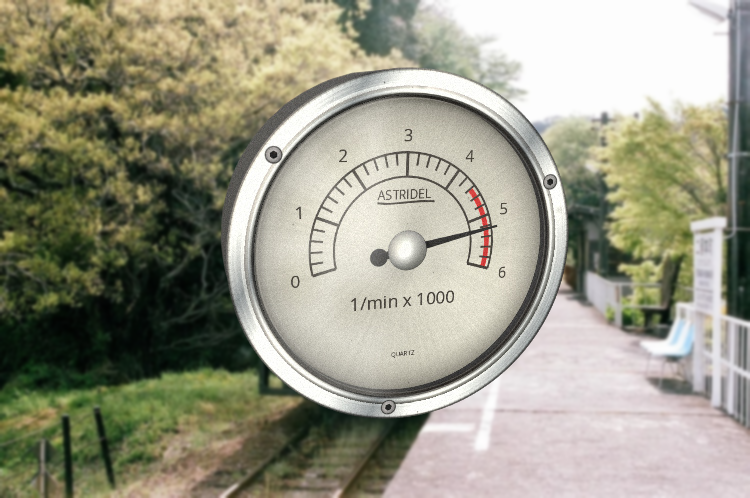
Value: 5200,rpm
